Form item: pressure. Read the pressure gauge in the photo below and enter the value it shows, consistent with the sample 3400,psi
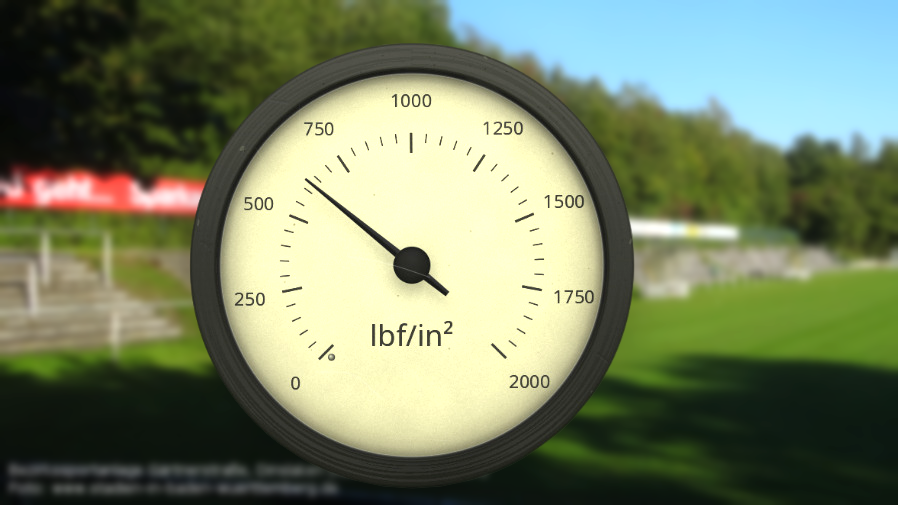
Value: 625,psi
